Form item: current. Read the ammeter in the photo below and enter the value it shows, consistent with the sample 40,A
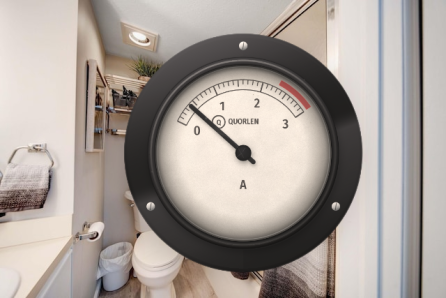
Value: 0.4,A
